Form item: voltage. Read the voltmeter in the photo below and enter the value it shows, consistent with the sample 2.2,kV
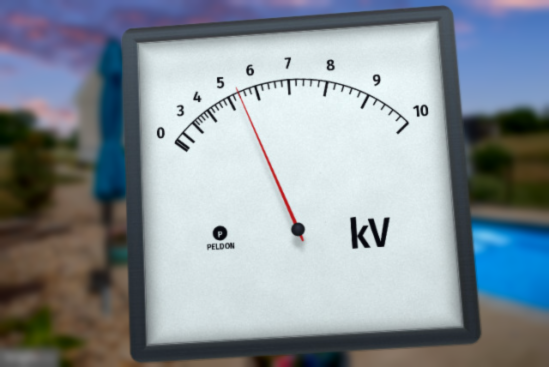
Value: 5.4,kV
